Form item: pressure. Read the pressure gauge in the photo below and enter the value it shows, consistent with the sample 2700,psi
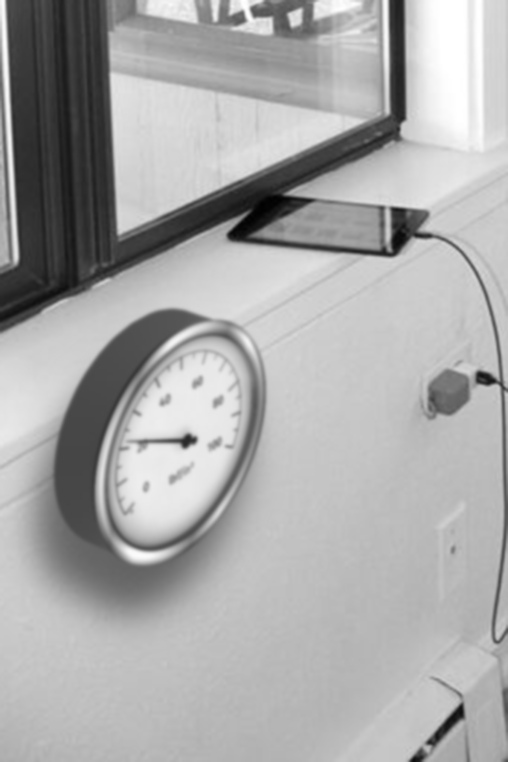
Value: 22.5,psi
